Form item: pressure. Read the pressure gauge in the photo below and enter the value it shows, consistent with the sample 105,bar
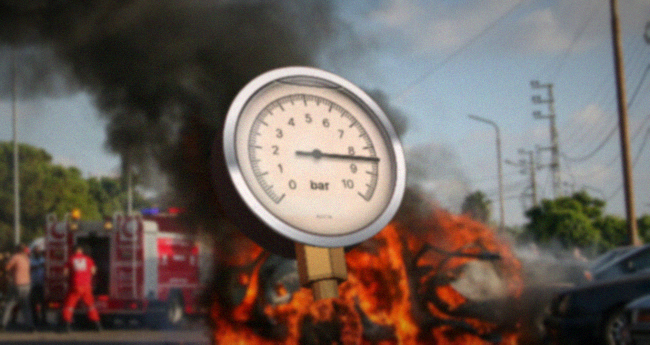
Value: 8.5,bar
